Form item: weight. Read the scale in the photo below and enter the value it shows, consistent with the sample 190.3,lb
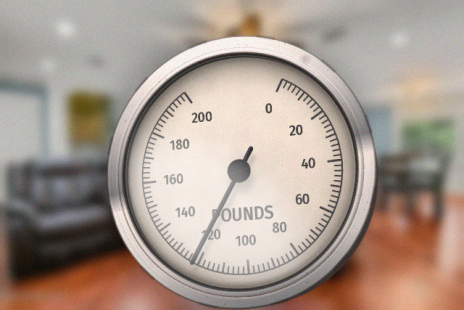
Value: 122,lb
